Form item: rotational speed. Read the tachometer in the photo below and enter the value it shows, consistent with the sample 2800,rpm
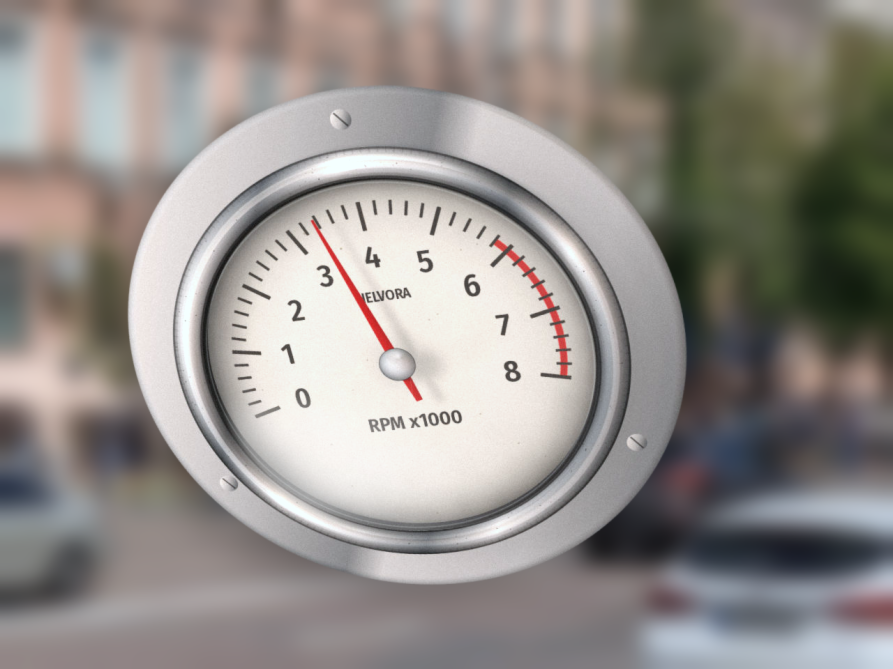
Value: 3400,rpm
